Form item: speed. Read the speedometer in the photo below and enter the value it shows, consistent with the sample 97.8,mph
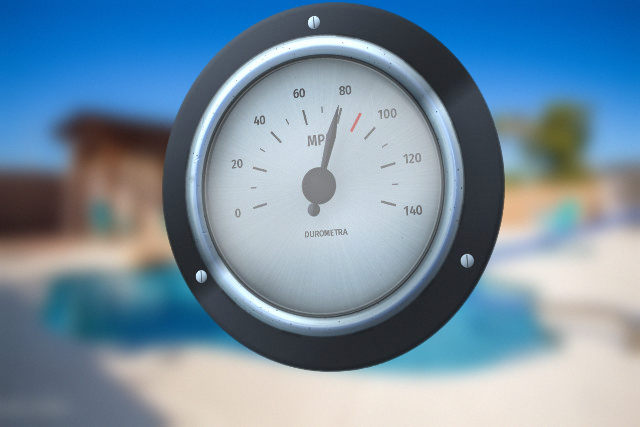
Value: 80,mph
